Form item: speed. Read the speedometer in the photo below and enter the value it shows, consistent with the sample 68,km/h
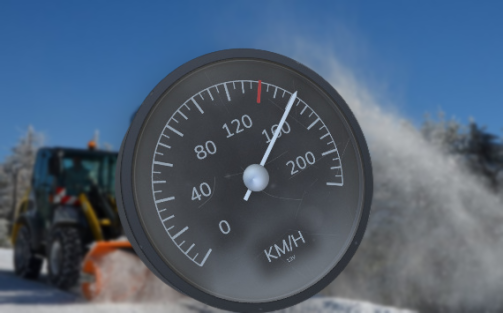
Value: 160,km/h
